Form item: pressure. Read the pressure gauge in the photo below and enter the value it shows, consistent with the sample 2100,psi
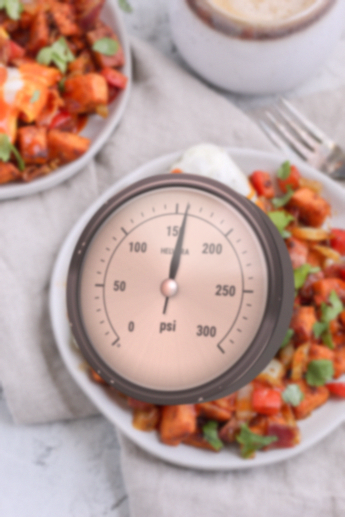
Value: 160,psi
